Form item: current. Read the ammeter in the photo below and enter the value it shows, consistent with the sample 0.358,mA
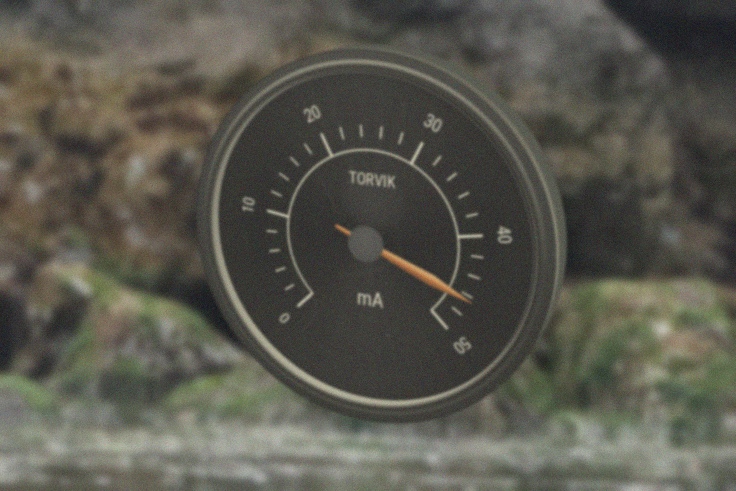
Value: 46,mA
